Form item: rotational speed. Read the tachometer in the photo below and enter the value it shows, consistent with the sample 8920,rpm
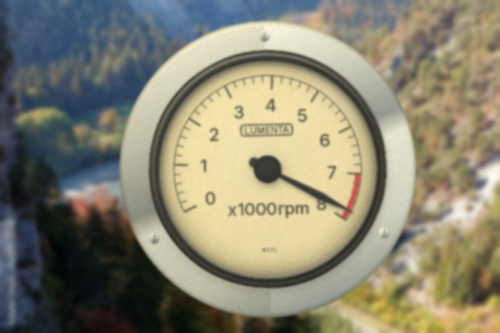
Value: 7800,rpm
